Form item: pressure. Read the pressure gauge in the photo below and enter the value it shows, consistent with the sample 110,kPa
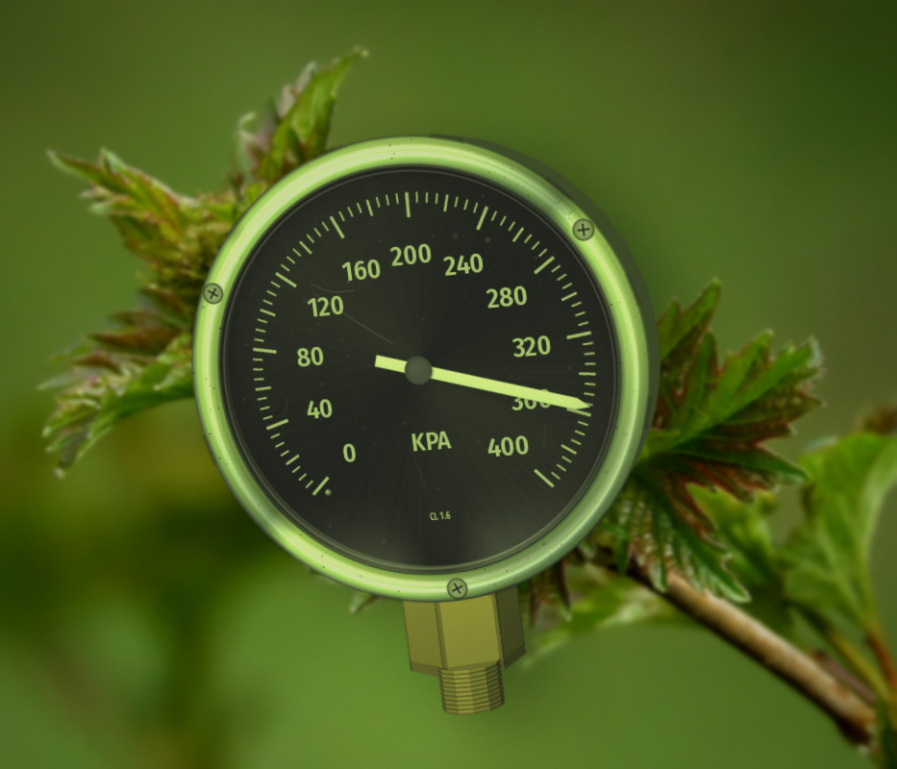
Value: 355,kPa
